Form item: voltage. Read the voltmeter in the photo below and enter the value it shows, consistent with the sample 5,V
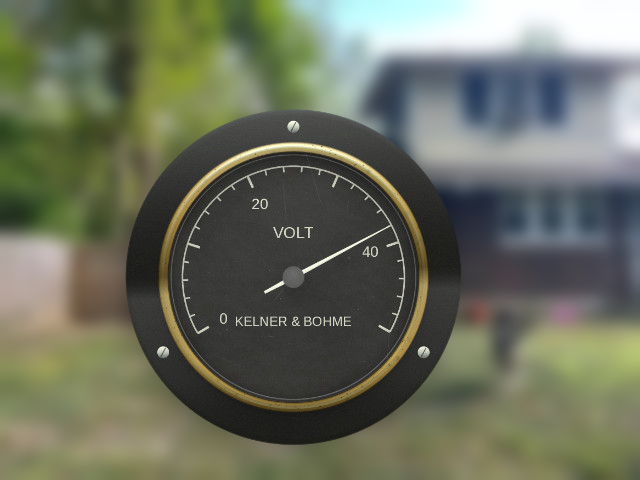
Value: 38,V
